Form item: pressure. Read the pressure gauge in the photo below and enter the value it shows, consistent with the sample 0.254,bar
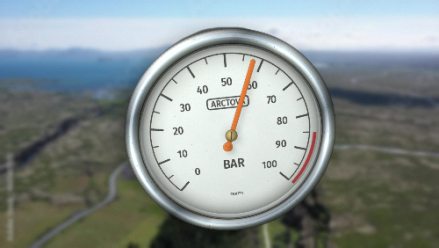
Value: 57.5,bar
